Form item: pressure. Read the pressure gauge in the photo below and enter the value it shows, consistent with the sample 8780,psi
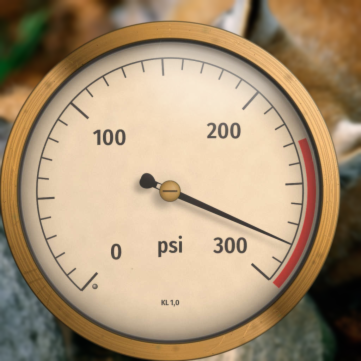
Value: 280,psi
